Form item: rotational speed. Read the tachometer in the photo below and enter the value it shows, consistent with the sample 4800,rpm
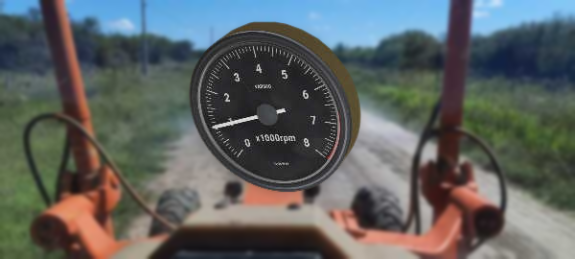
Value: 1000,rpm
